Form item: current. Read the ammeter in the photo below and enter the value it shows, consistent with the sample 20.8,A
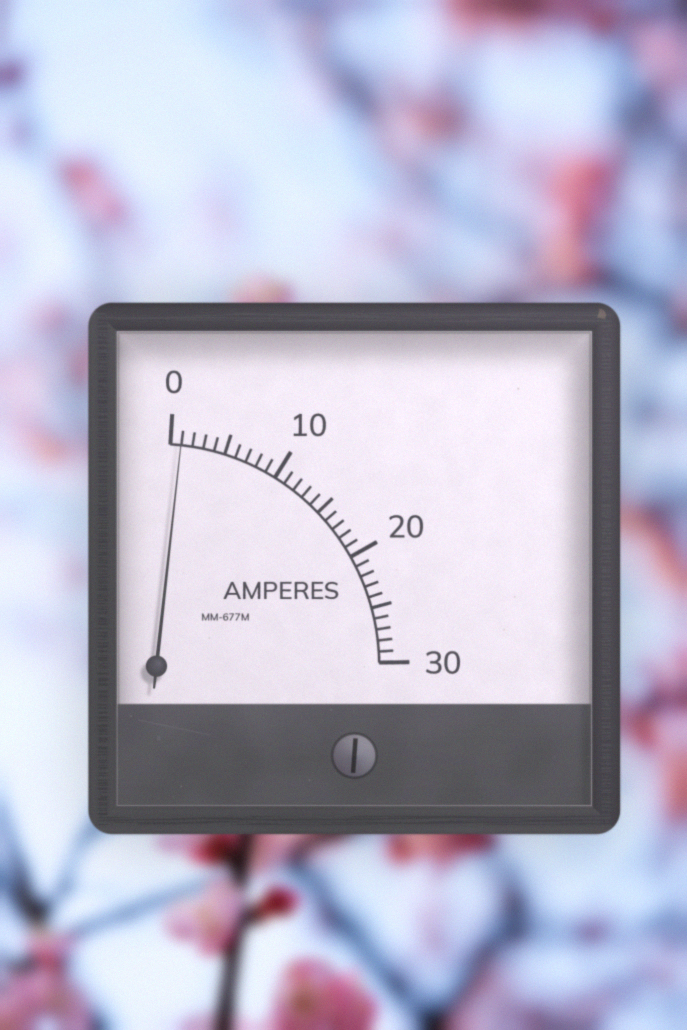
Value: 1,A
